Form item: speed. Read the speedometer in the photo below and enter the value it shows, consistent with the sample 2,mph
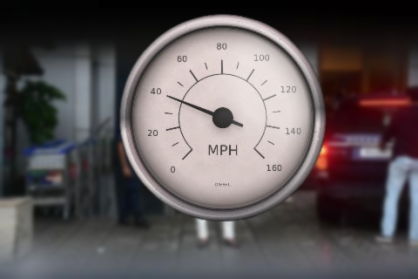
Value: 40,mph
